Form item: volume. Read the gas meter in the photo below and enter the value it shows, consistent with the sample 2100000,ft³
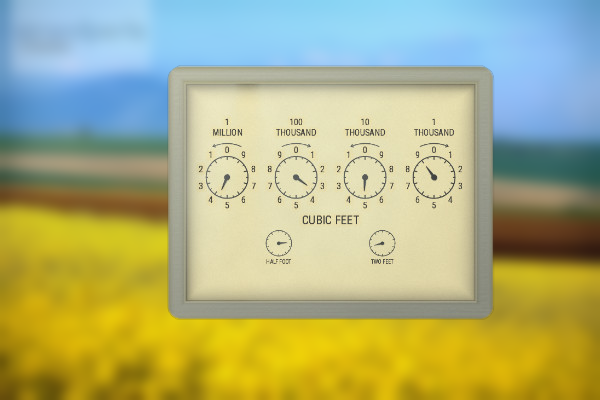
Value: 434900,ft³
